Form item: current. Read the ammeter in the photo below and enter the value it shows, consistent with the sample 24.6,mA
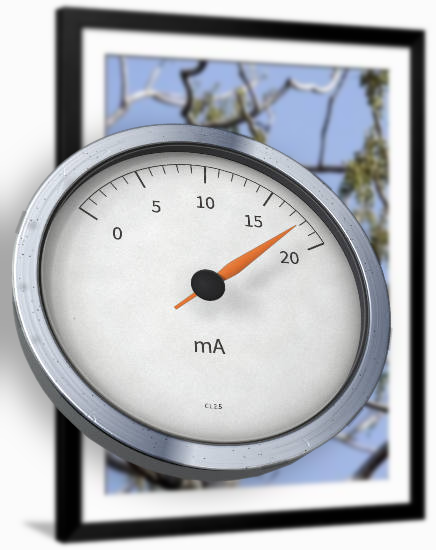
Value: 18,mA
